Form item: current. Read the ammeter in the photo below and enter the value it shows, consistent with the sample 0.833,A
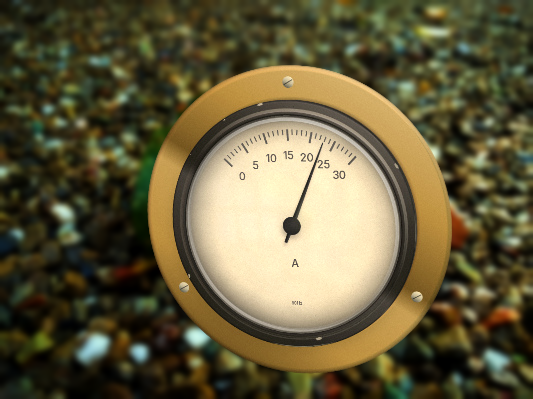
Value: 23,A
